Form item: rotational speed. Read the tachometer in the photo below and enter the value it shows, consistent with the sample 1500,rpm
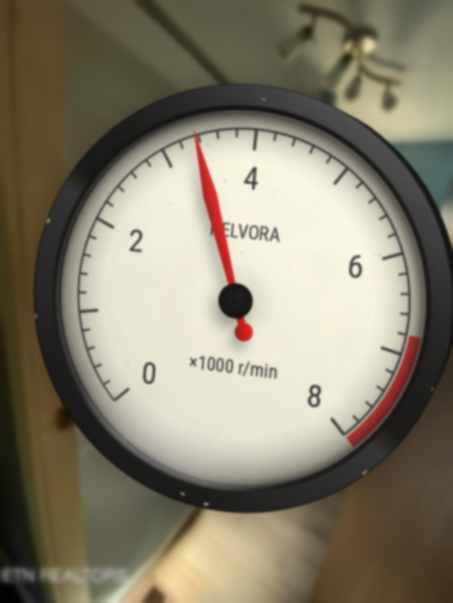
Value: 3400,rpm
